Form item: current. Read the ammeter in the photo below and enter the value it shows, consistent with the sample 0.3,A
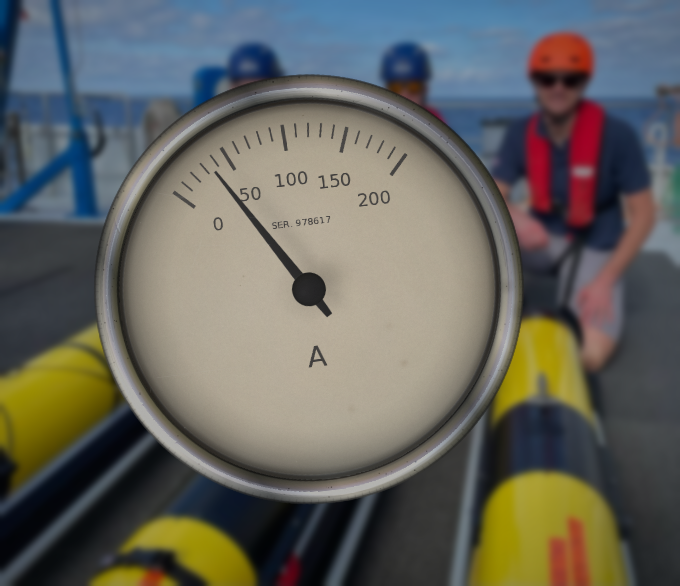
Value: 35,A
